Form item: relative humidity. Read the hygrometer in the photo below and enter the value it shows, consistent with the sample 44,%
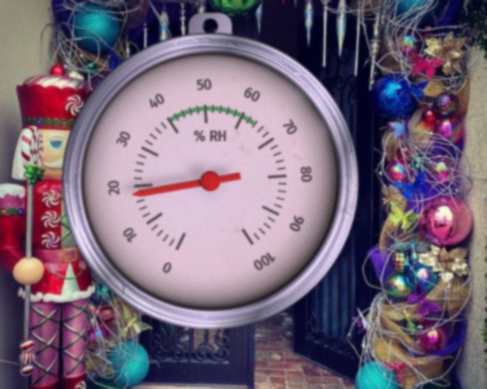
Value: 18,%
